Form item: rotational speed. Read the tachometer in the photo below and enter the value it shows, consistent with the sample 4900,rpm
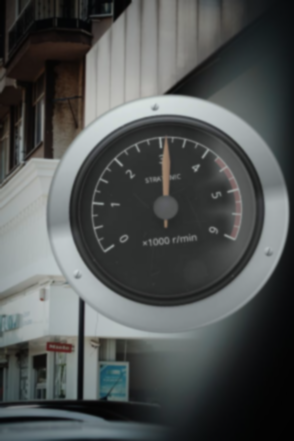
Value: 3125,rpm
